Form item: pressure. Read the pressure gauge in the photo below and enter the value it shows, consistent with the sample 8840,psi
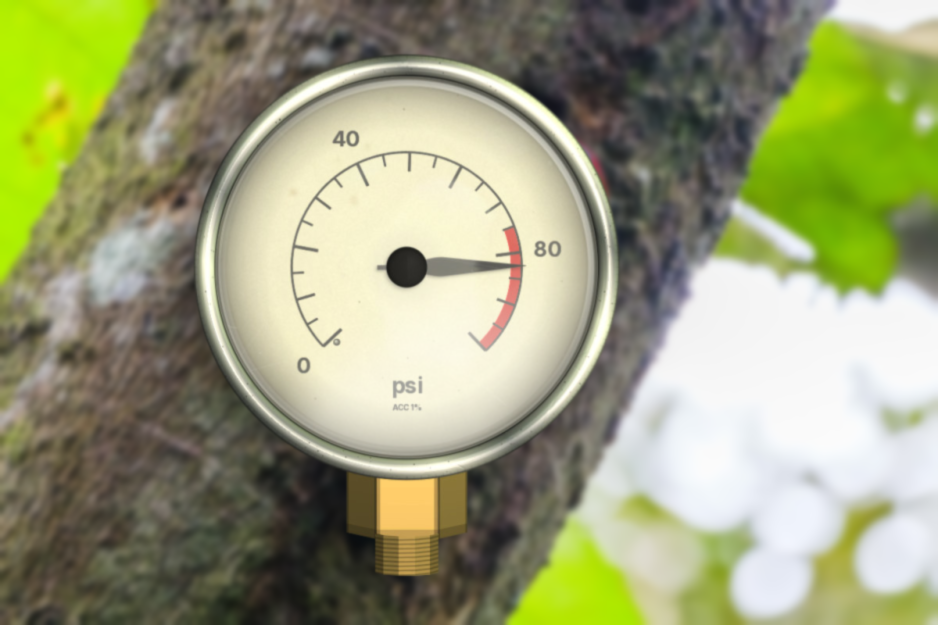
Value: 82.5,psi
